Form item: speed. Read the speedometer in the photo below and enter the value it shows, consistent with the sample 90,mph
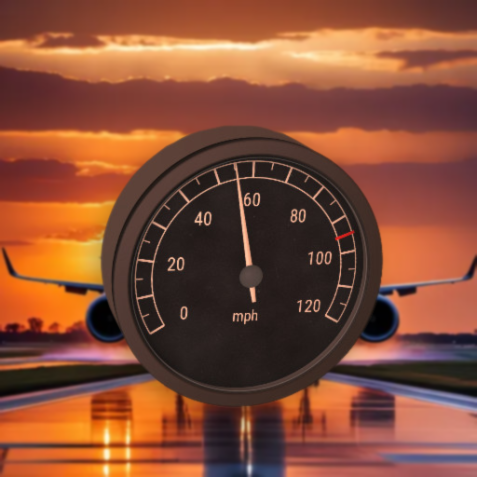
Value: 55,mph
